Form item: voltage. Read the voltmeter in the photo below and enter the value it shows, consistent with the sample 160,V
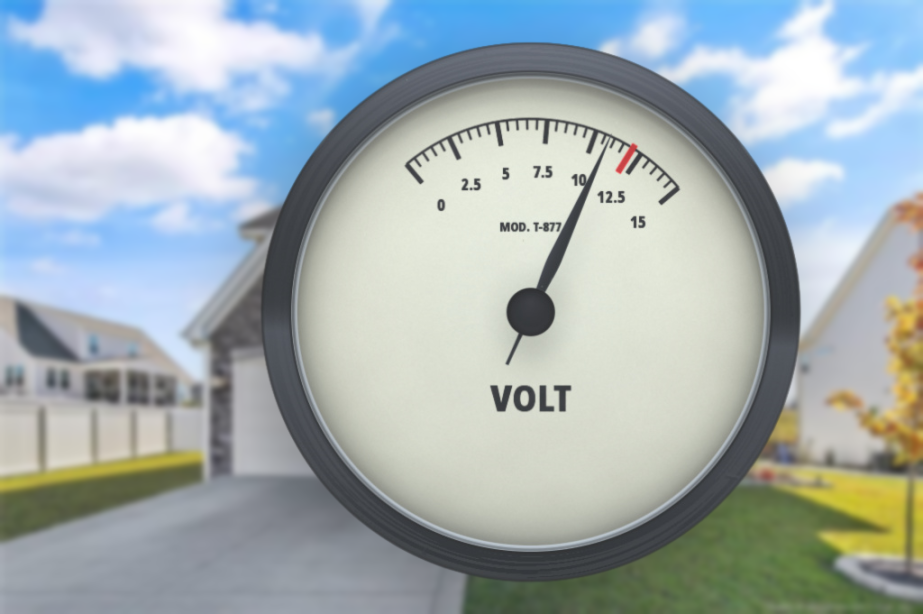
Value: 10.75,V
